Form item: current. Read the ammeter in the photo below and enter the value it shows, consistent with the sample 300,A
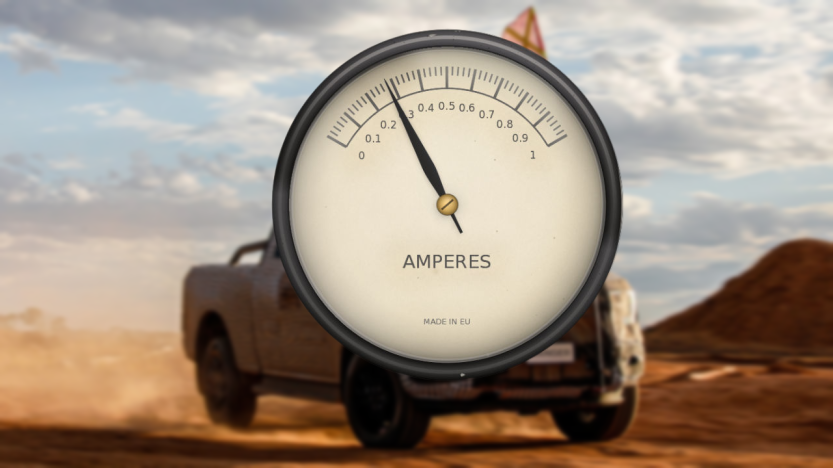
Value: 0.28,A
